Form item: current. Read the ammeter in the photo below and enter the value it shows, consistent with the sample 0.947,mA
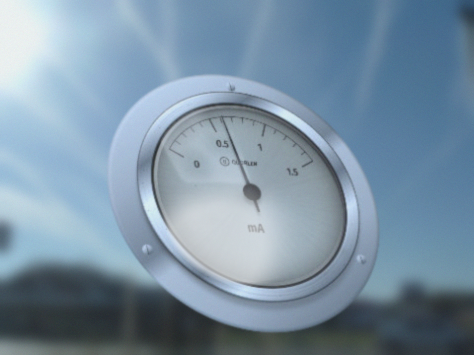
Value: 0.6,mA
